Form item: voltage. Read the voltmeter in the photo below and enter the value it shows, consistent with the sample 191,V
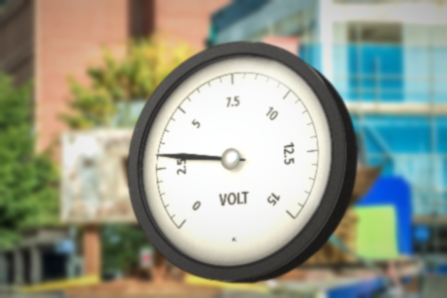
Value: 3,V
